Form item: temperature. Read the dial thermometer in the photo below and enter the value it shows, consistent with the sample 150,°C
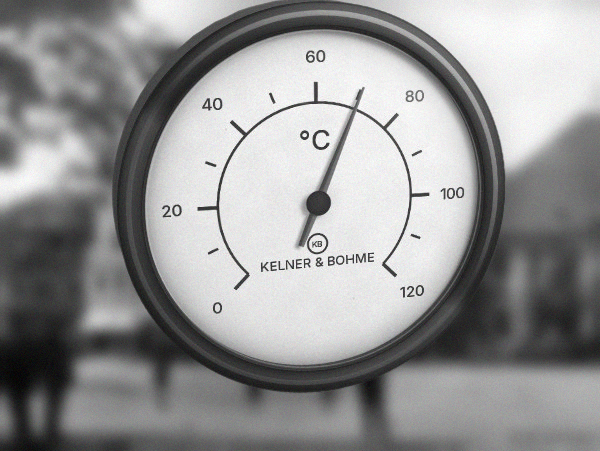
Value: 70,°C
